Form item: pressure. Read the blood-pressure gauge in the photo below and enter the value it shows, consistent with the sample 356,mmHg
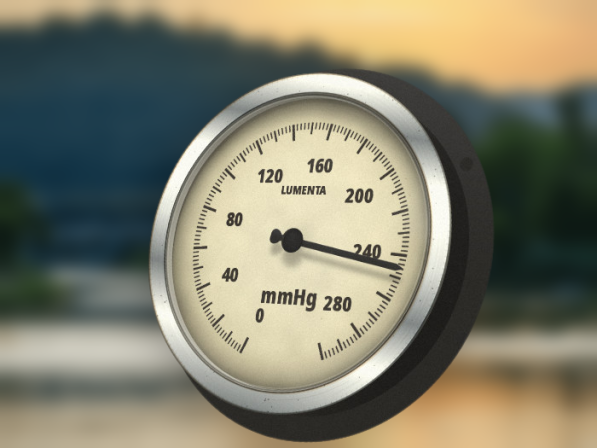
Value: 246,mmHg
